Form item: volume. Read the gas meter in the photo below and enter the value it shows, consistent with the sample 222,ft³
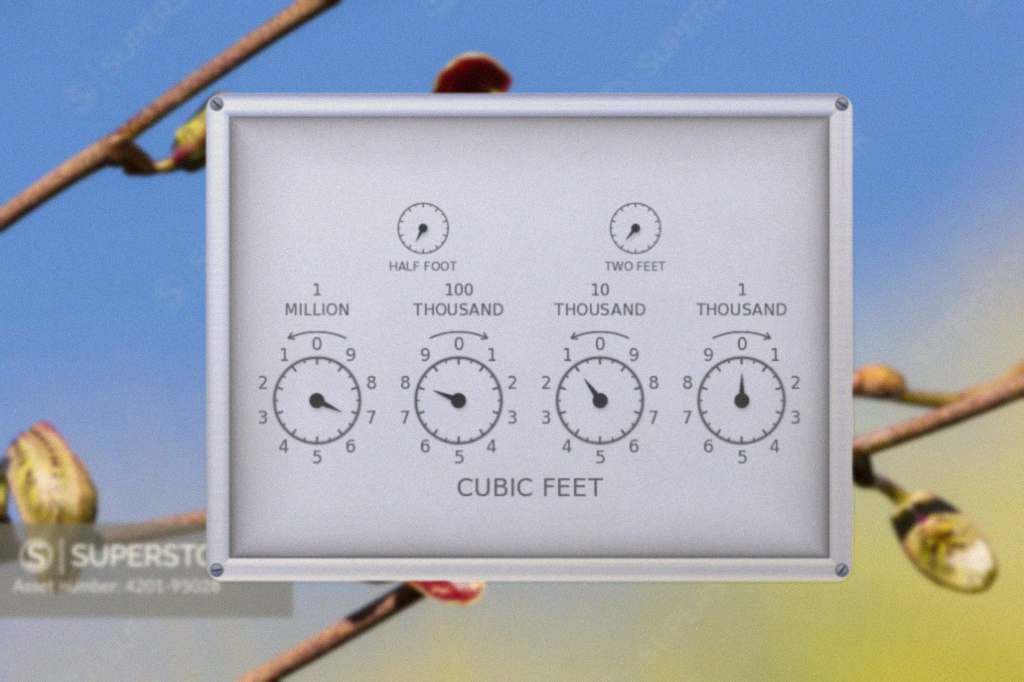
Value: 681000,ft³
